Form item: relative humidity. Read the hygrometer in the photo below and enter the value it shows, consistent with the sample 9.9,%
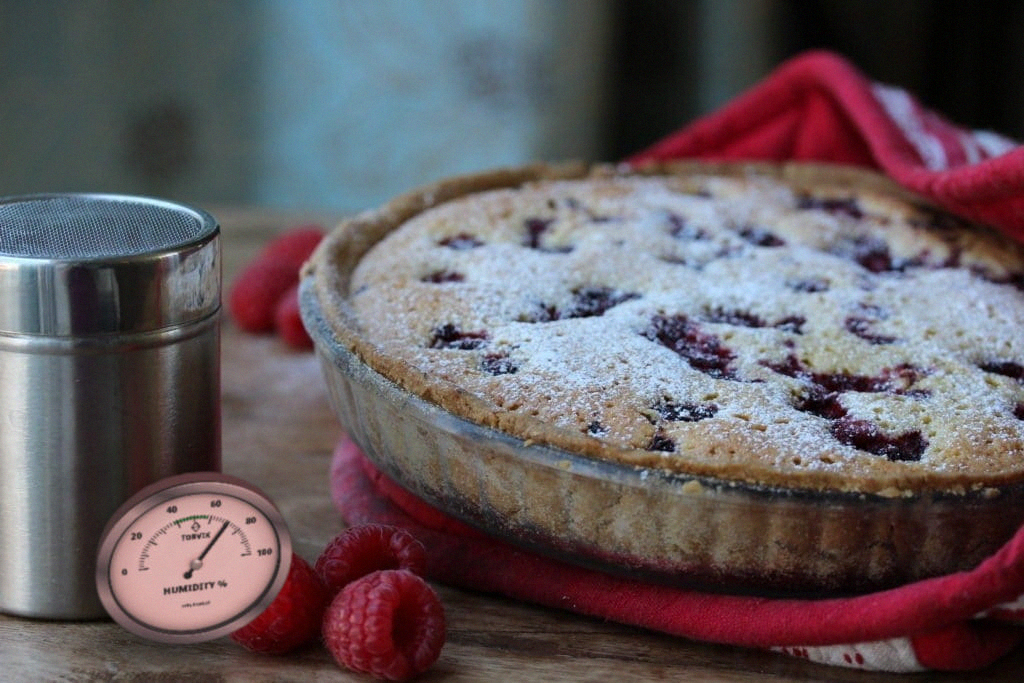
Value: 70,%
